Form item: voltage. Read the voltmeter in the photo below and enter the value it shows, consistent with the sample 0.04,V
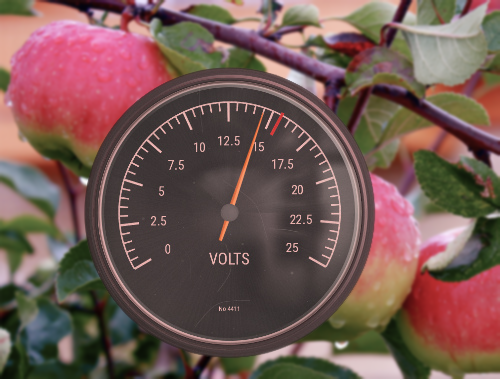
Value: 14.5,V
